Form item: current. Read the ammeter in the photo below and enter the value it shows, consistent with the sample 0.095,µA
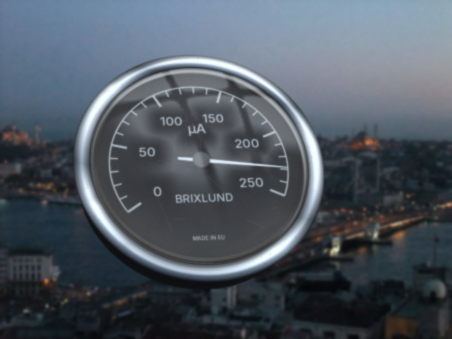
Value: 230,µA
